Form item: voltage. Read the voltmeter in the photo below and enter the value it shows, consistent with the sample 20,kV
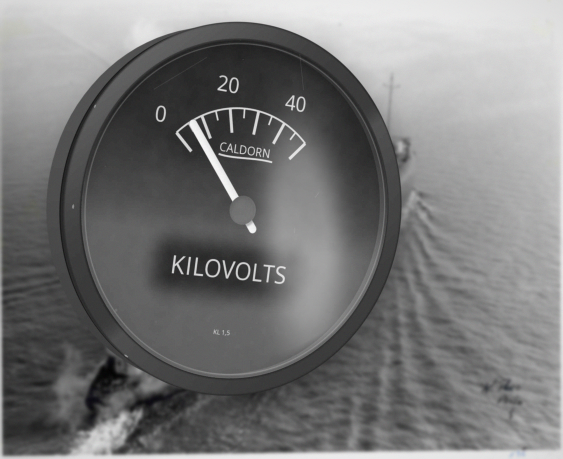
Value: 5,kV
